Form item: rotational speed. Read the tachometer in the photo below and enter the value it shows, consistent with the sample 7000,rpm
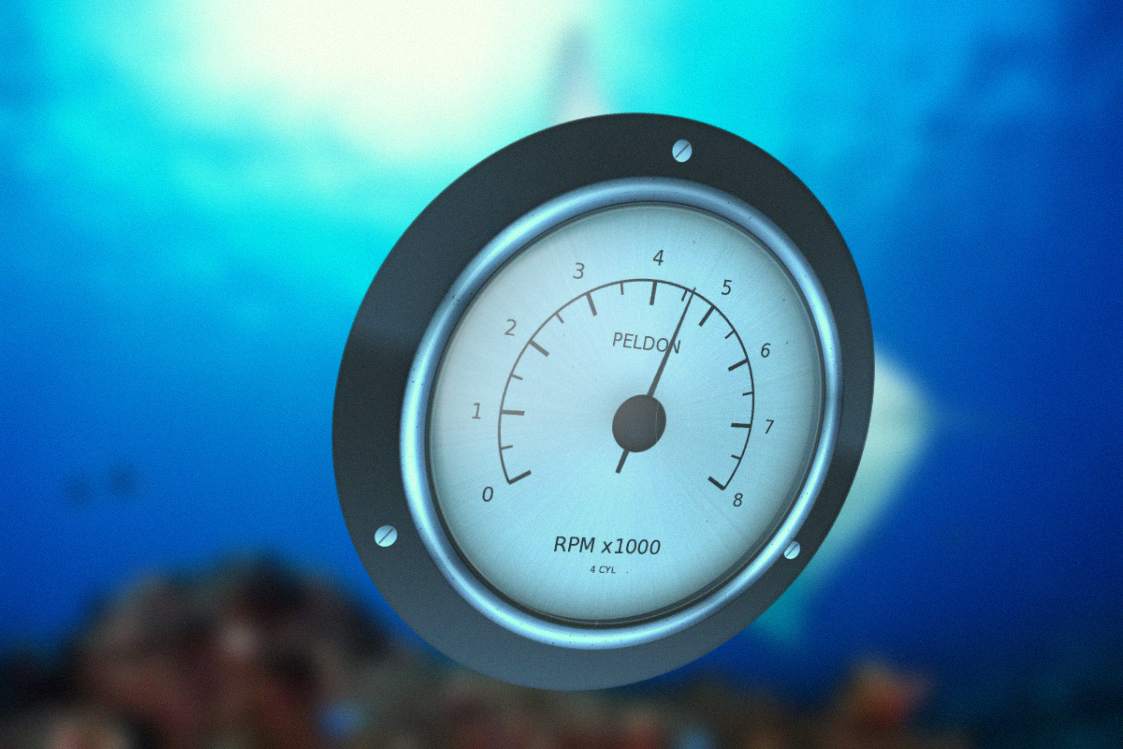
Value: 4500,rpm
